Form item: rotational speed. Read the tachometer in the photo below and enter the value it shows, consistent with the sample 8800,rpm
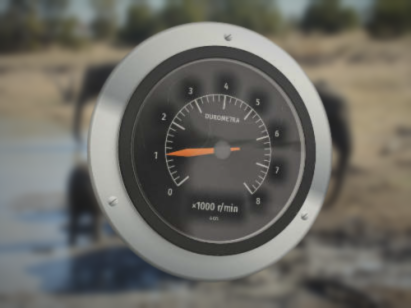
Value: 1000,rpm
